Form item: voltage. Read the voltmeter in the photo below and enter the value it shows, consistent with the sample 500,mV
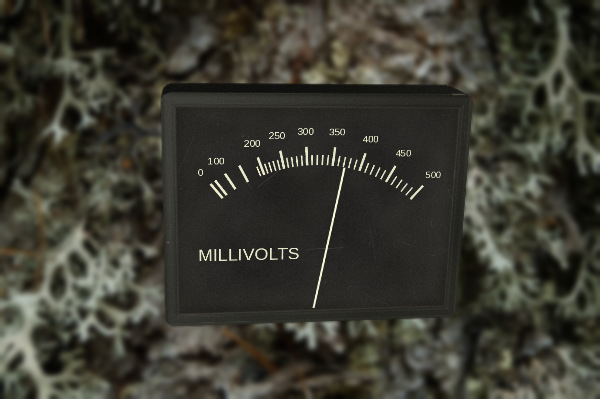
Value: 370,mV
